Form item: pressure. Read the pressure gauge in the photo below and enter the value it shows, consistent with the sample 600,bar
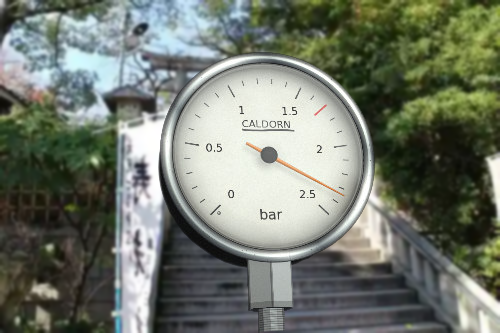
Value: 2.35,bar
